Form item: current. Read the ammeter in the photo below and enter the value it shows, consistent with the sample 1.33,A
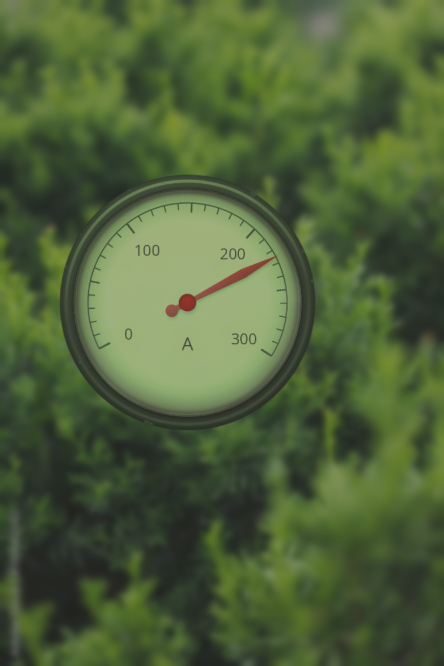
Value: 225,A
